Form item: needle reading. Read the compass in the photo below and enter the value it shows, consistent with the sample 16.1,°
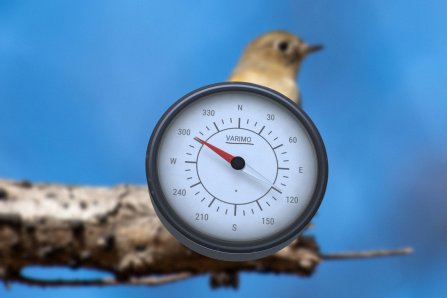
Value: 300,°
